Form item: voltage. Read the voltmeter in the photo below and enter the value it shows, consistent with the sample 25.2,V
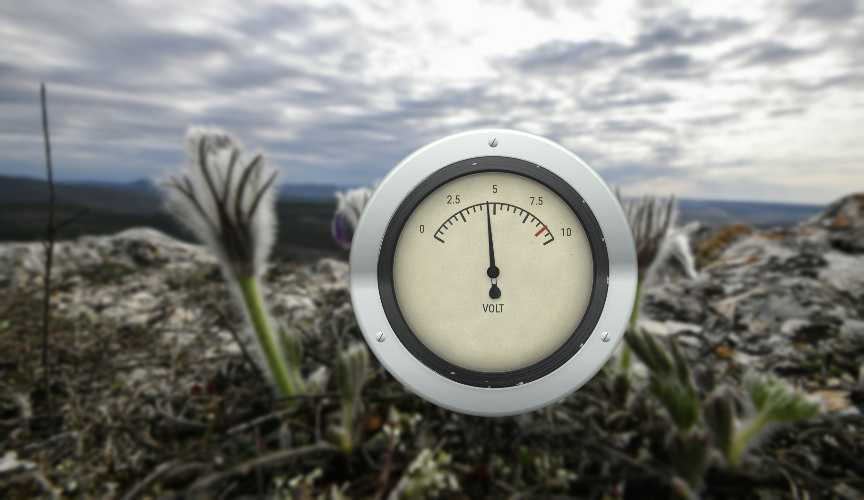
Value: 4.5,V
